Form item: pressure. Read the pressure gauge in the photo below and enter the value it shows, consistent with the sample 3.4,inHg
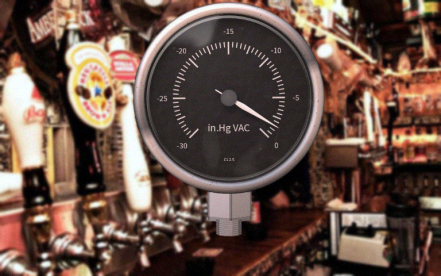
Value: -1.5,inHg
